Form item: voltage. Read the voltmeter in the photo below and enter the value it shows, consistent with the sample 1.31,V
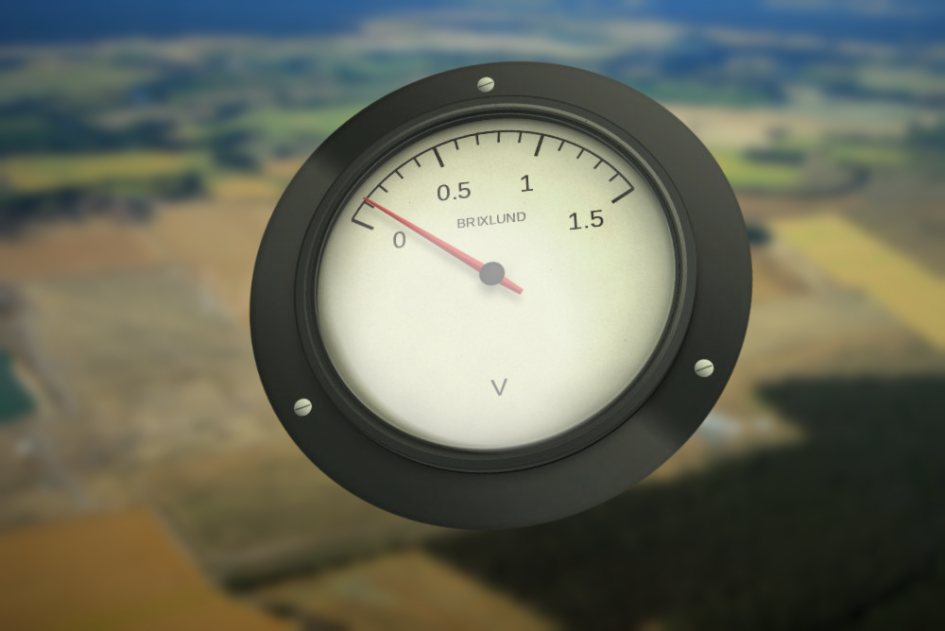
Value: 0.1,V
